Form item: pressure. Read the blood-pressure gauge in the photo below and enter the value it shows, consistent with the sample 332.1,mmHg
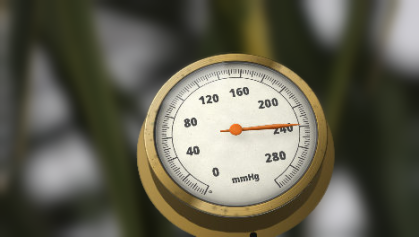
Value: 240,mmHg
